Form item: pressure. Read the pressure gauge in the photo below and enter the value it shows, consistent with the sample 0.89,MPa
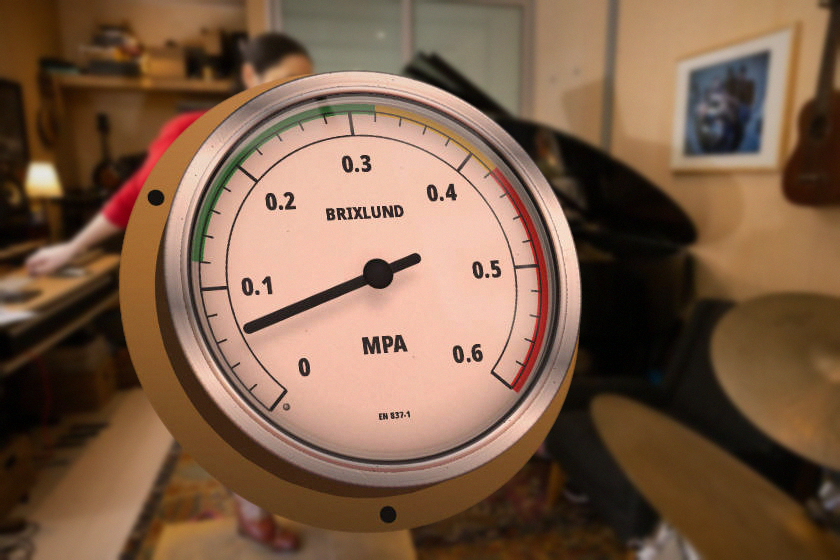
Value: 0.06,MPa
